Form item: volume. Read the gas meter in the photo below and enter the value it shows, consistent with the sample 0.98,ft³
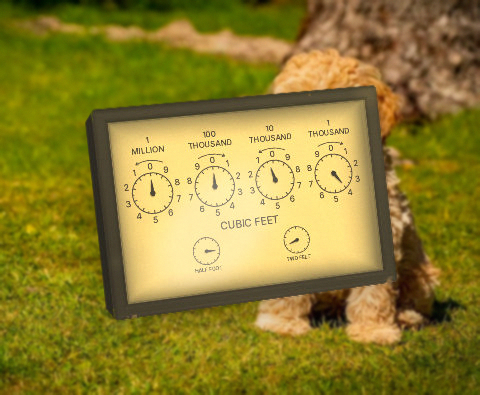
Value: 400,ft³
